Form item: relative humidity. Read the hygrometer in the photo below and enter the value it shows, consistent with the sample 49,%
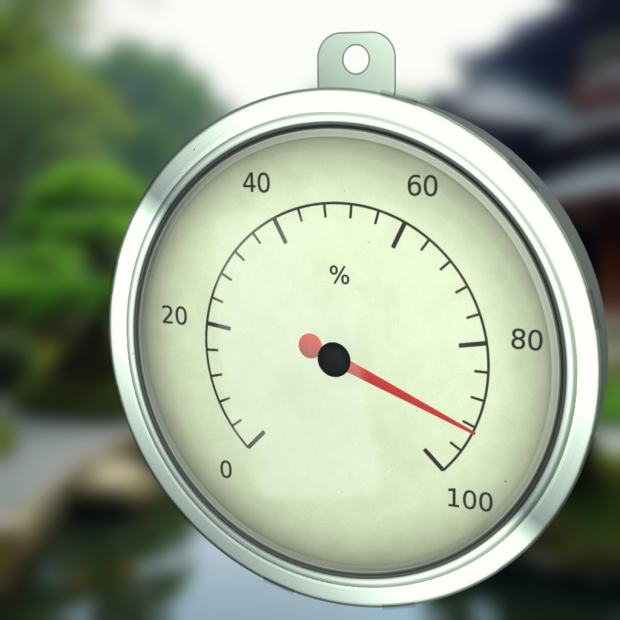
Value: 92,%
